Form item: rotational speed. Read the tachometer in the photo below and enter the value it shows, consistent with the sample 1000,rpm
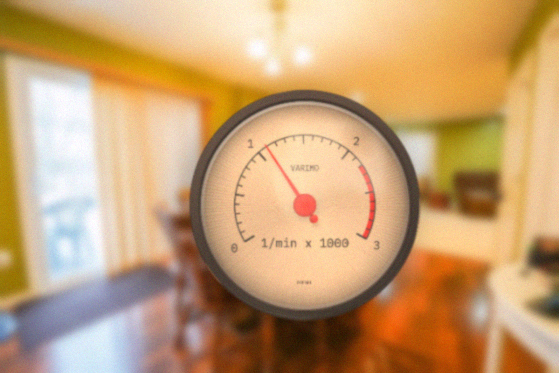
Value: 1100,rpm
